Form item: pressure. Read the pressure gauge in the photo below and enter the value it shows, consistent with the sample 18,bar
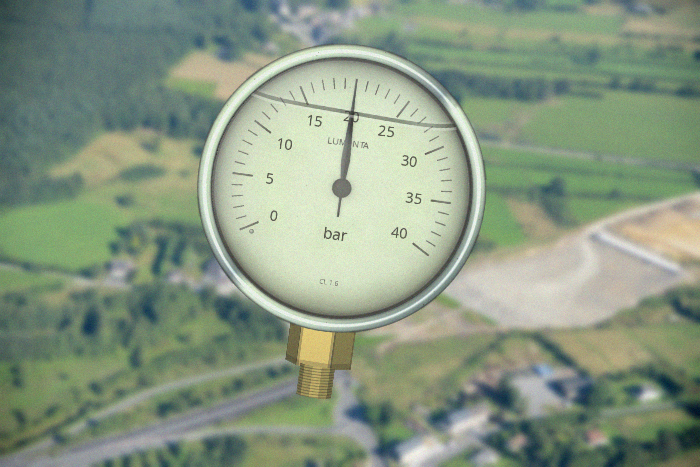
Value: 20,bar
